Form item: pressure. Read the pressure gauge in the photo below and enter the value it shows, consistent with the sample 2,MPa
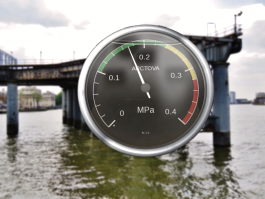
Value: 0.17,MPa
